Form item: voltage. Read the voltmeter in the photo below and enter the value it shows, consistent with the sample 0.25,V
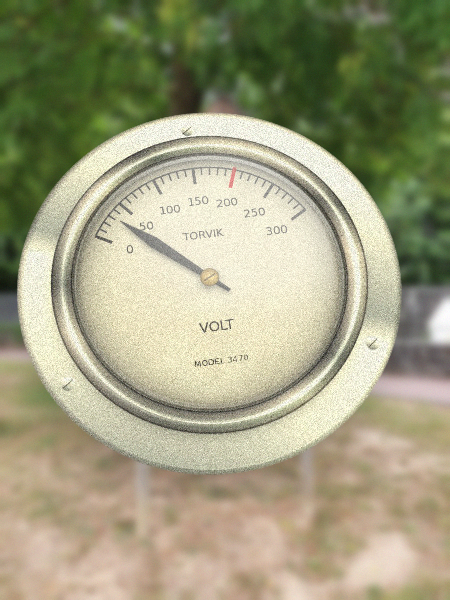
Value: 30,V
